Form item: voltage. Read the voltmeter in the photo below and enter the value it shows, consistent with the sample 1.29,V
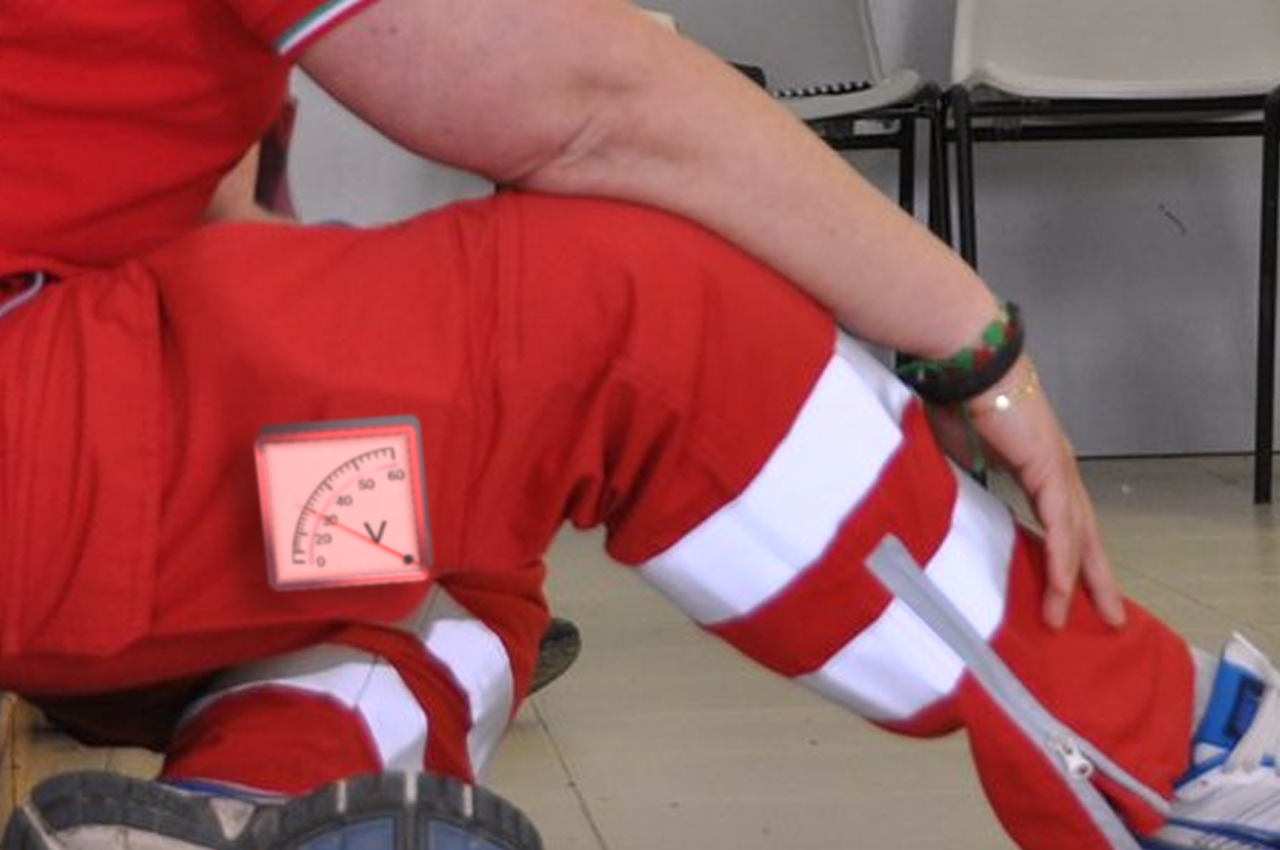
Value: 30,V
